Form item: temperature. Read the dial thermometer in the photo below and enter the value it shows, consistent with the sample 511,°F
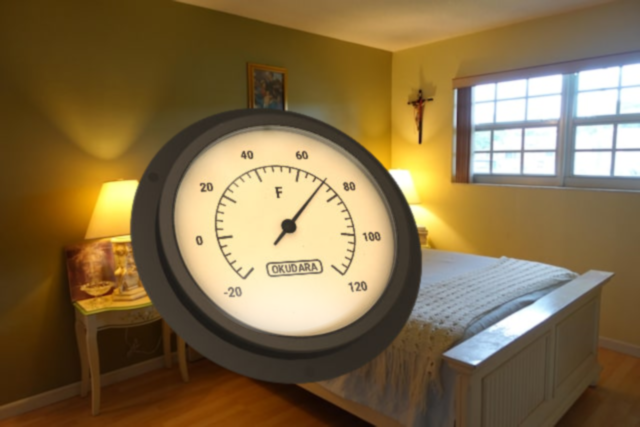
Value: 72,°F
